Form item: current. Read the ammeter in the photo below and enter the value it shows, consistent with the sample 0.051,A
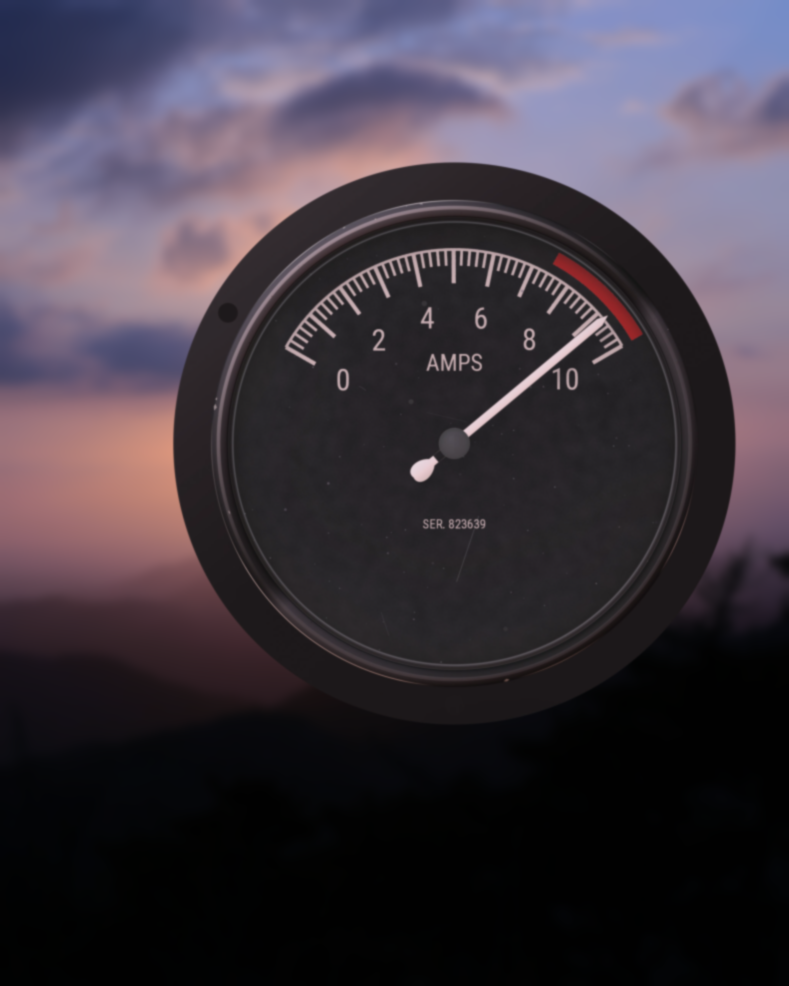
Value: 9.2,A
